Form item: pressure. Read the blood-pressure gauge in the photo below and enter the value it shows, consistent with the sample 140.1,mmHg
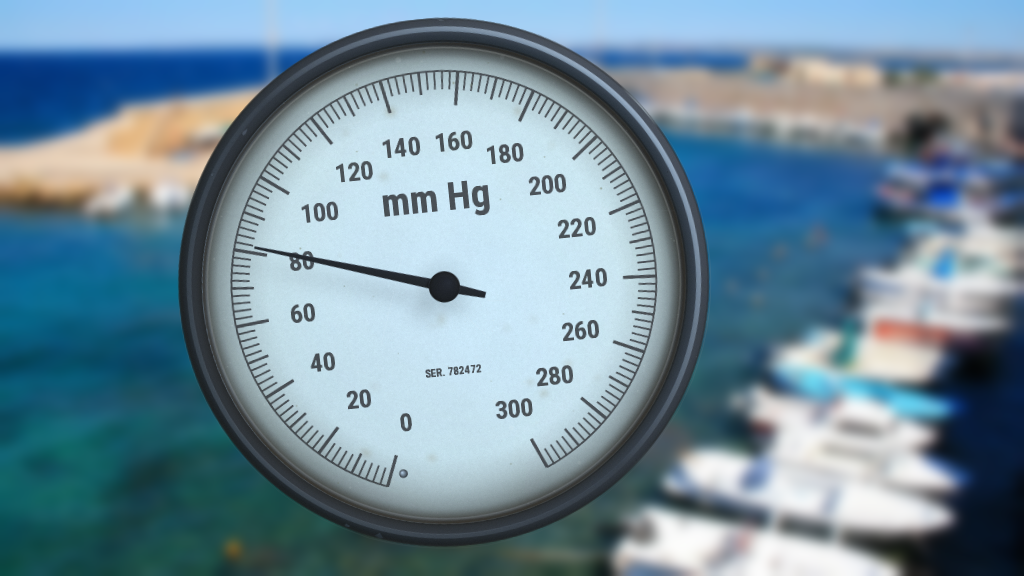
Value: 82,mmHg
